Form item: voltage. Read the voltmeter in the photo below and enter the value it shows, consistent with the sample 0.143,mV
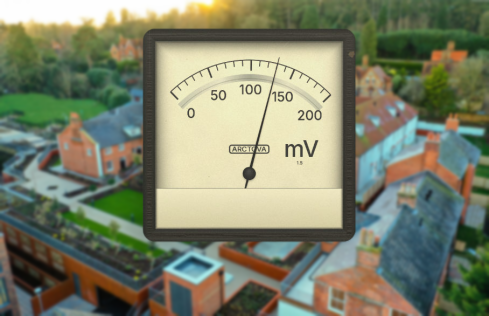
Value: 130,mV
